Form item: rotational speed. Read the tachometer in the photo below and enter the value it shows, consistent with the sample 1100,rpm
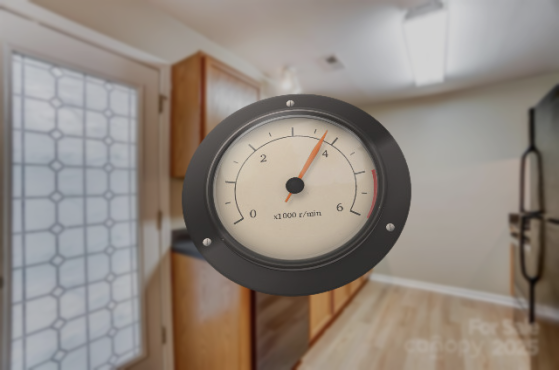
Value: 3750,rpm
